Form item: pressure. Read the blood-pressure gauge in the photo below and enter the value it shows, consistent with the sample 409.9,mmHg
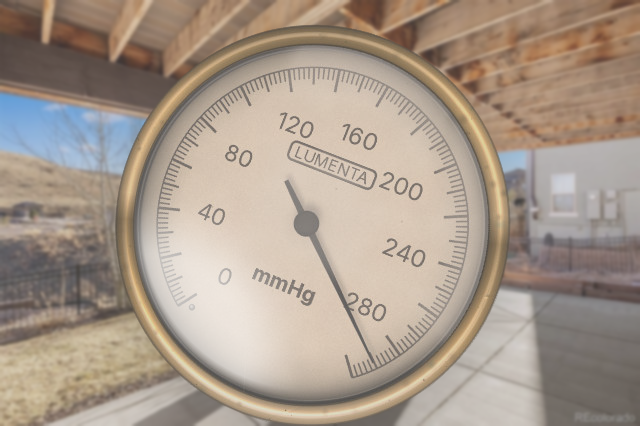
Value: 290,mmHg
